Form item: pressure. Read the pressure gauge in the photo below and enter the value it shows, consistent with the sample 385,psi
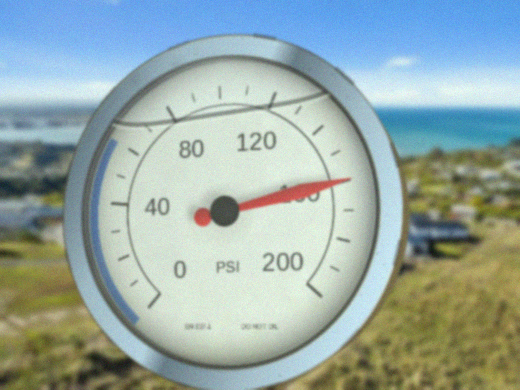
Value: 160,psi
